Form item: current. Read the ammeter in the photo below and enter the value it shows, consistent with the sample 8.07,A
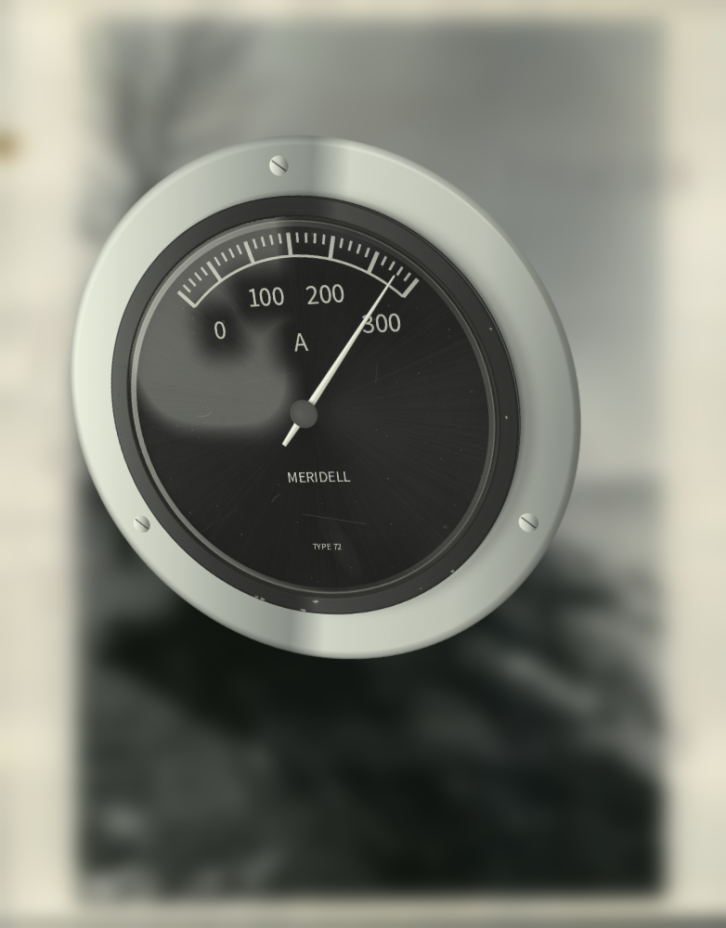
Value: 280,A
